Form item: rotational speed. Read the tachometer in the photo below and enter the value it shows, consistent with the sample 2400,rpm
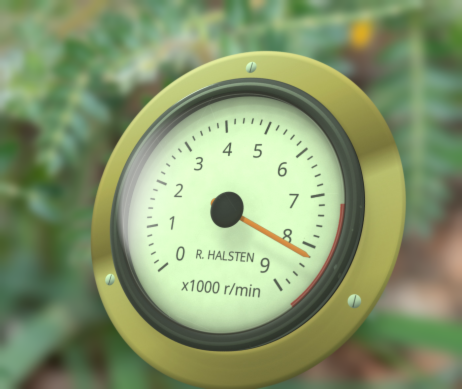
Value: 8200,rpm
